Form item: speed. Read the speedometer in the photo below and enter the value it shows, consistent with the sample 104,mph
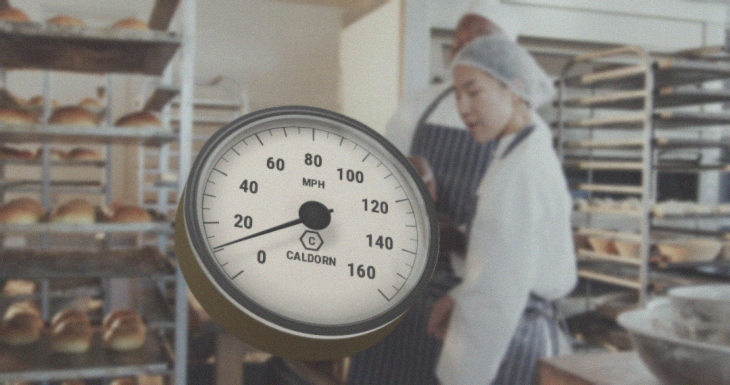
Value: 10,mph
